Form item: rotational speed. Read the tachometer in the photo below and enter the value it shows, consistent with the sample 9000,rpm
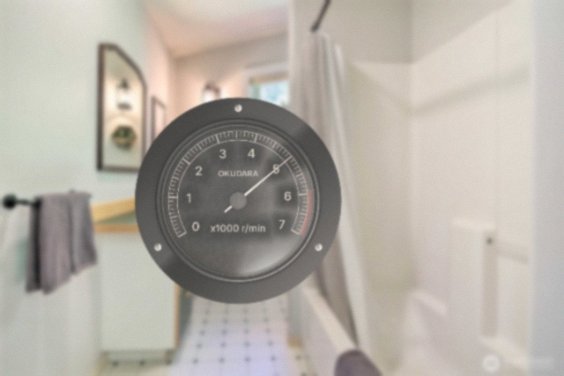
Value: 5000,rpm
